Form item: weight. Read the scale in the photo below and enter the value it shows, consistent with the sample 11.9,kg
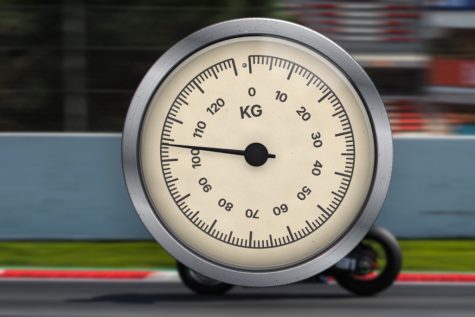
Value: 104,kg
